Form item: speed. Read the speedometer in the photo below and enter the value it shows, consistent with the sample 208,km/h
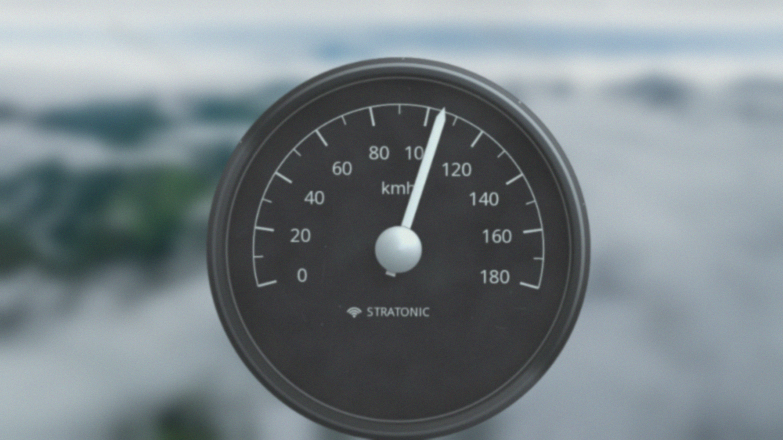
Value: 105,km/h
